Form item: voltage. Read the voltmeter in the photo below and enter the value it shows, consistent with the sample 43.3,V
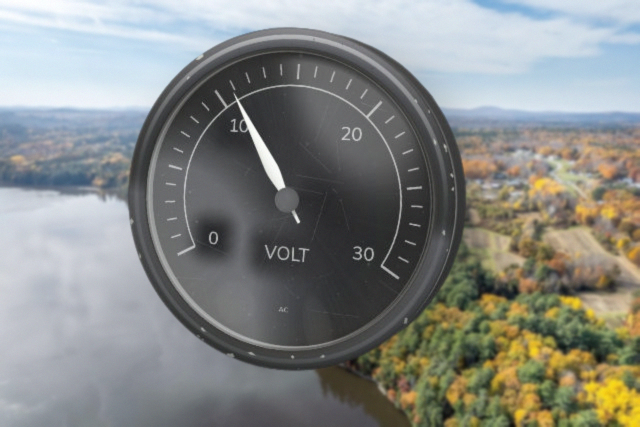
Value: 11,V
